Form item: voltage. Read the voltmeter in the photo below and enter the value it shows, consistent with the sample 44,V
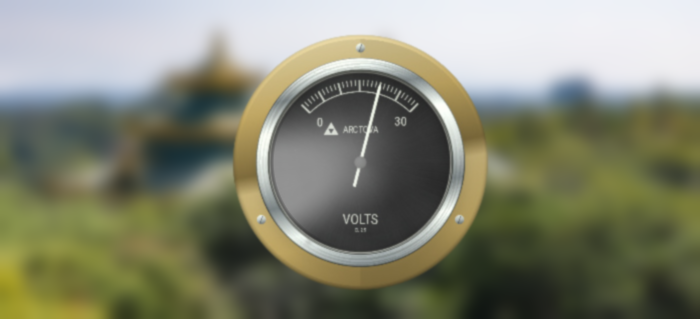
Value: 20,V
